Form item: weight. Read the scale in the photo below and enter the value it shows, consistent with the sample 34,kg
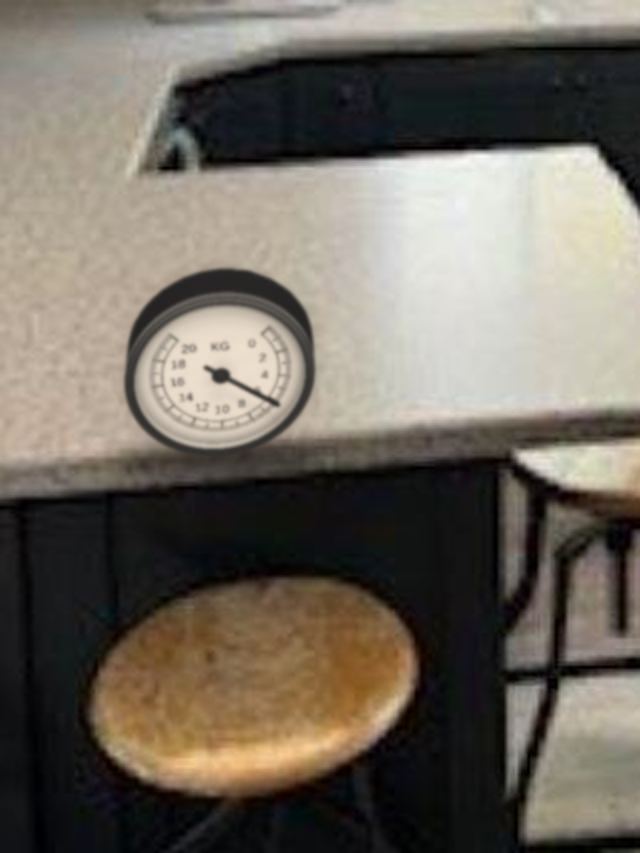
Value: 6,kg
